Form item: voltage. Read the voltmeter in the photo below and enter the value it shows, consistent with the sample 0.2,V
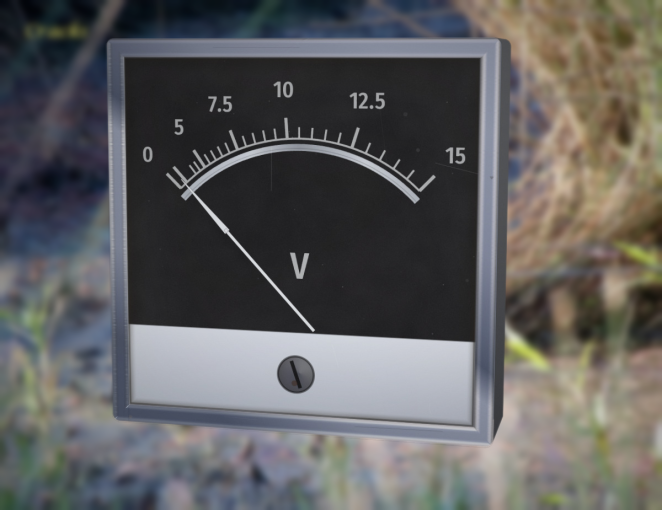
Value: 2.5,V
